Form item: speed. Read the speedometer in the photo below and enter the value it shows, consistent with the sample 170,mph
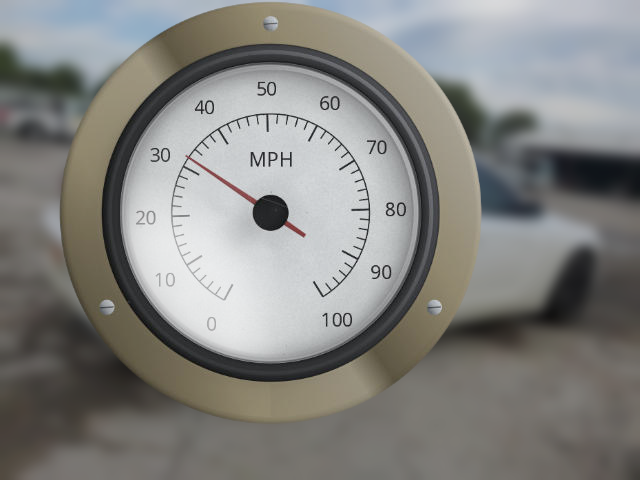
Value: 32,mph
